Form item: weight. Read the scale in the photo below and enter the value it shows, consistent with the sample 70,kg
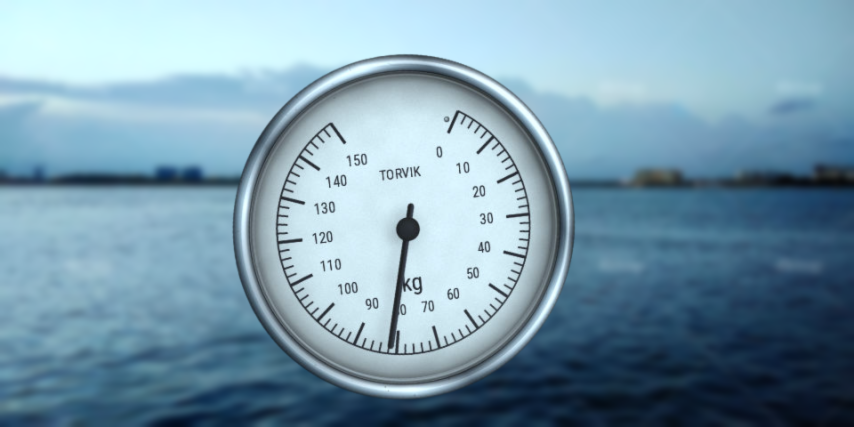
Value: 82,kg
